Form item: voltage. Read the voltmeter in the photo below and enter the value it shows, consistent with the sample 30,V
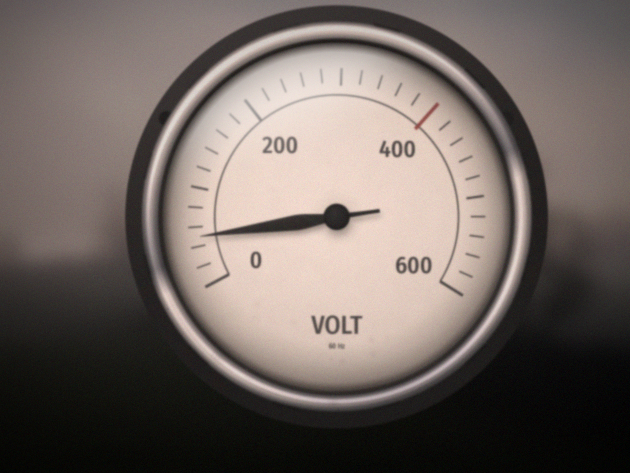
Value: 50,V
